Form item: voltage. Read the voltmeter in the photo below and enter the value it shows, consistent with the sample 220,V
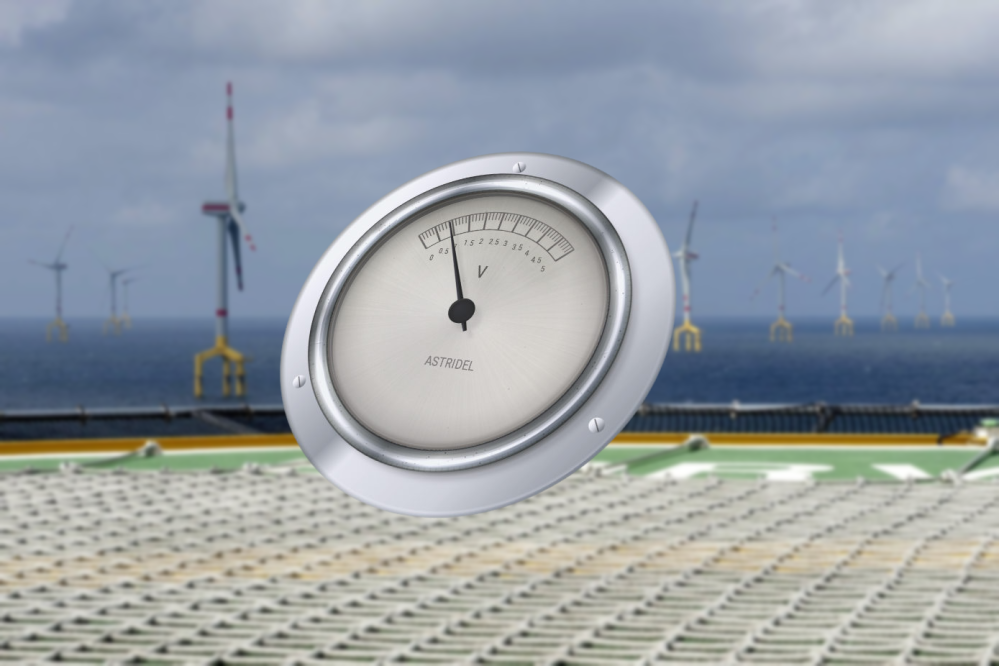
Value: 1,V
